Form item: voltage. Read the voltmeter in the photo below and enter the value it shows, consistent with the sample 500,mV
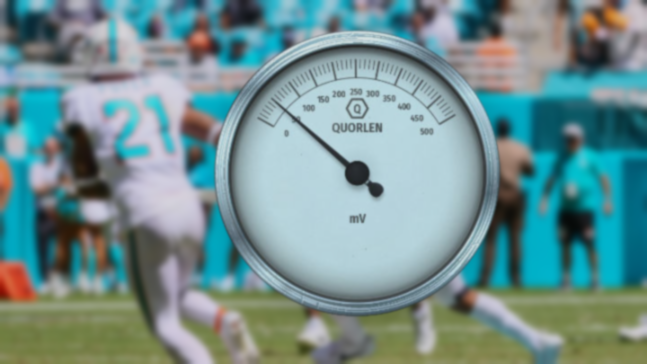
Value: 50,mV
